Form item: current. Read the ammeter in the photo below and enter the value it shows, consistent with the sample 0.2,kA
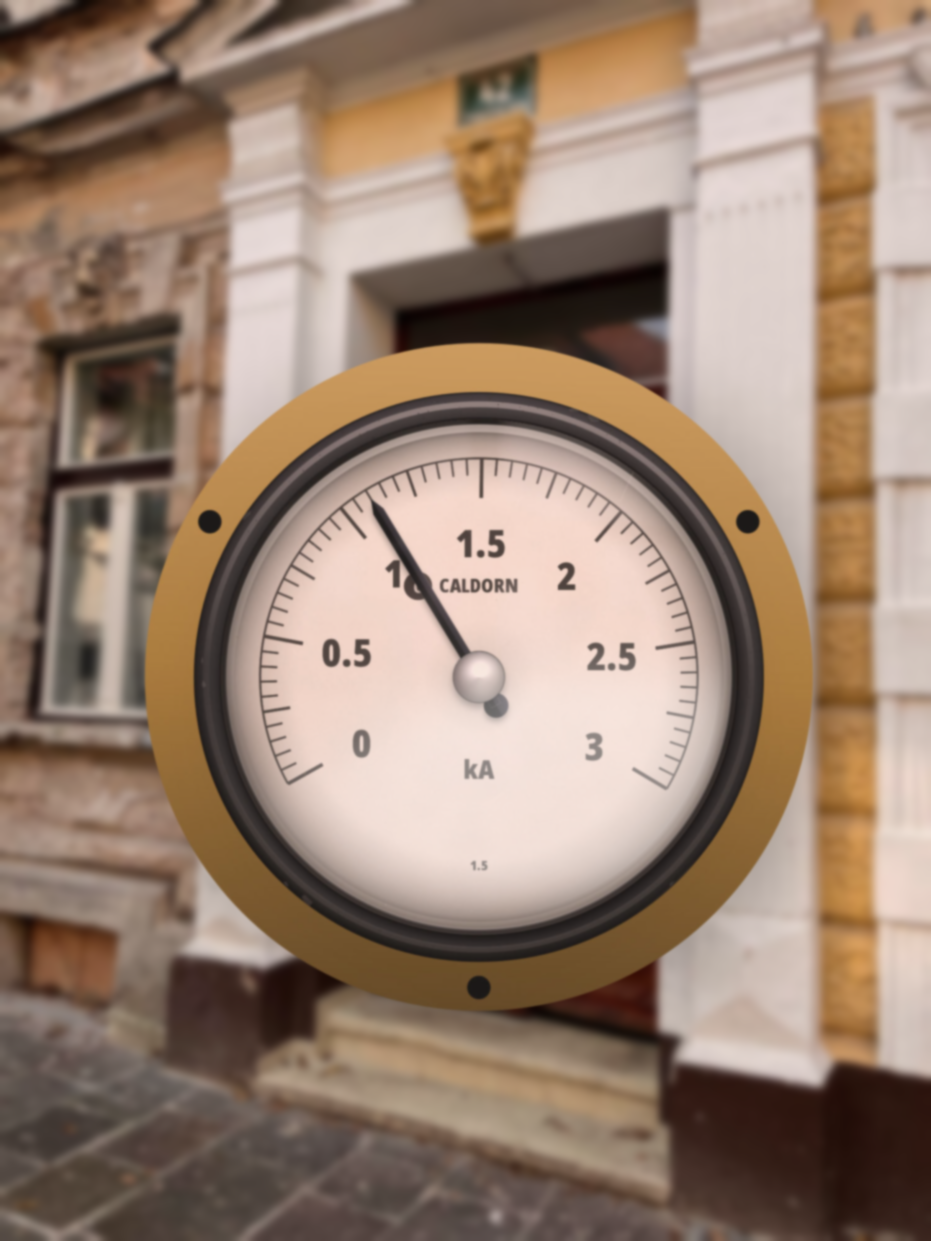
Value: 1.1,kA
